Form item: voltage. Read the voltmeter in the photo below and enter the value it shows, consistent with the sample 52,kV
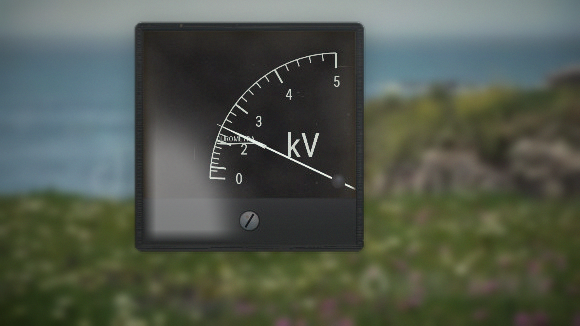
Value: 2.4,kV
